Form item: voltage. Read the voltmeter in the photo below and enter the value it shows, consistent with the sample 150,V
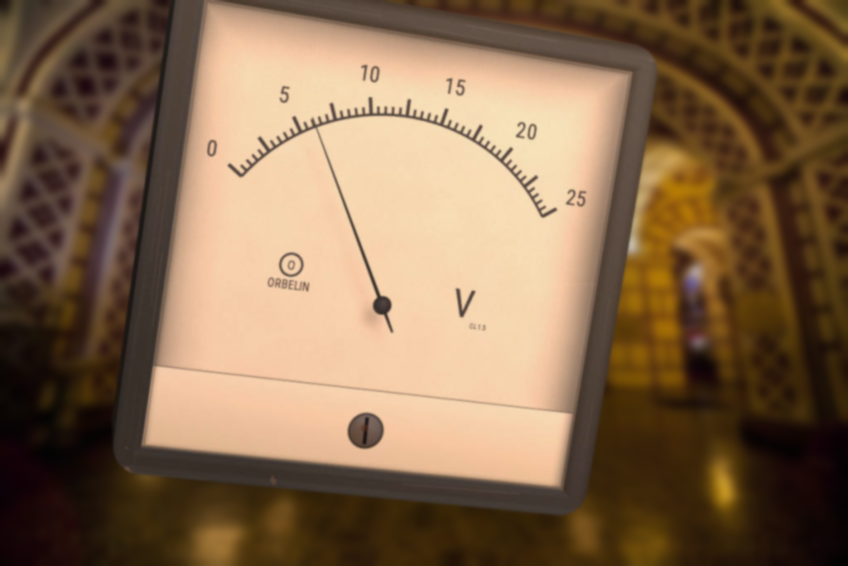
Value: 6,V
